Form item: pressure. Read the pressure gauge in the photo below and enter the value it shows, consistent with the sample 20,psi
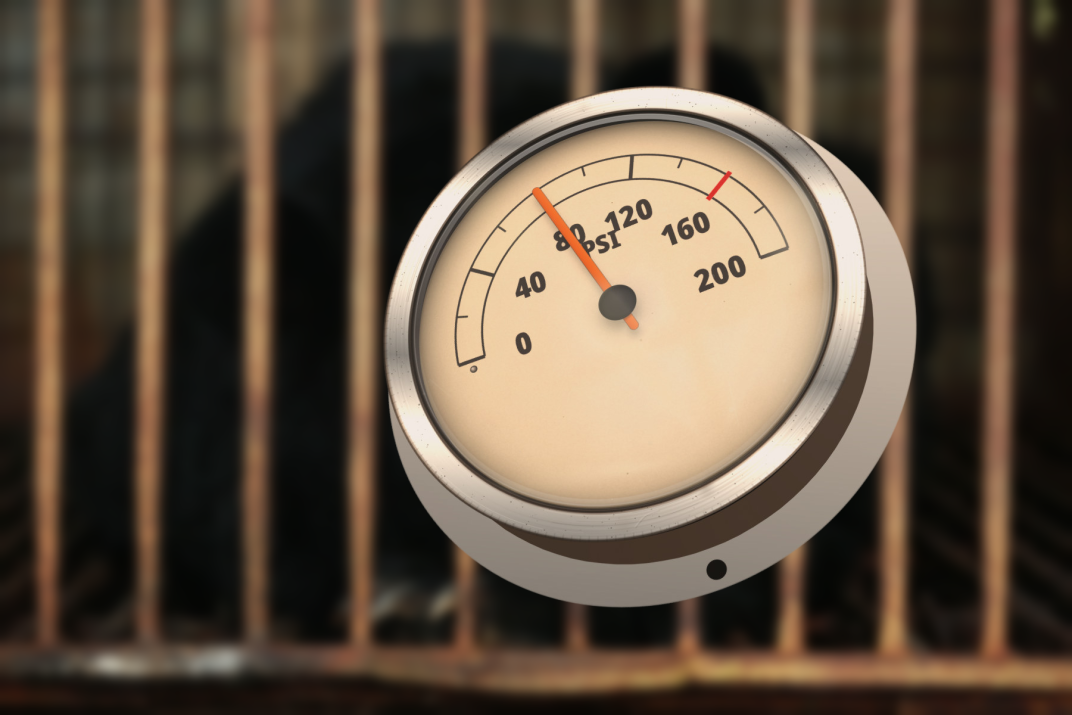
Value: 80,psi
